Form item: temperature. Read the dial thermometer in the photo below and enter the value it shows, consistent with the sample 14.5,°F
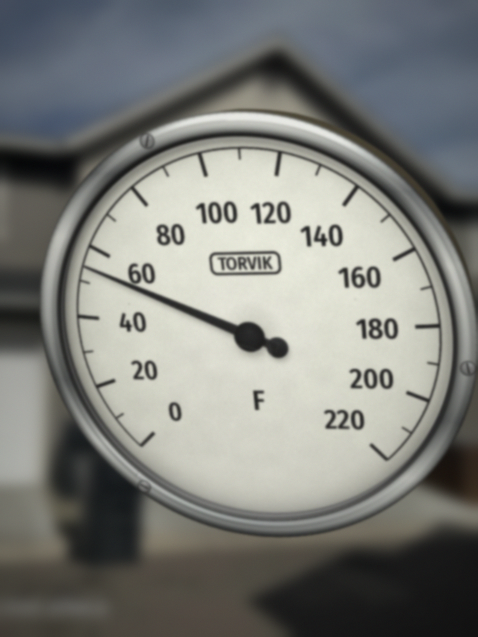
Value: 55,°F
